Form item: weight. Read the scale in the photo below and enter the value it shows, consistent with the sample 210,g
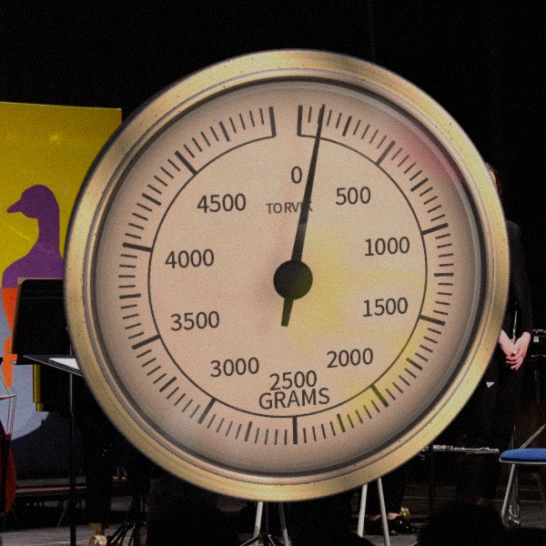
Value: 100,g
